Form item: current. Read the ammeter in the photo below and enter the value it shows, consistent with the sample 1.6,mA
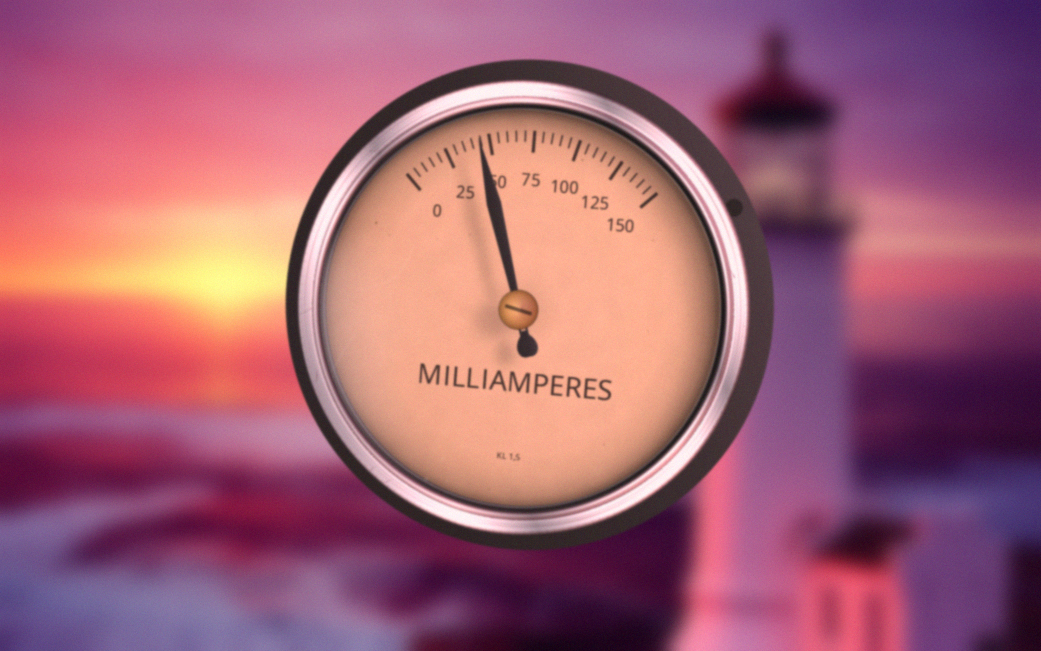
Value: 45,mA
